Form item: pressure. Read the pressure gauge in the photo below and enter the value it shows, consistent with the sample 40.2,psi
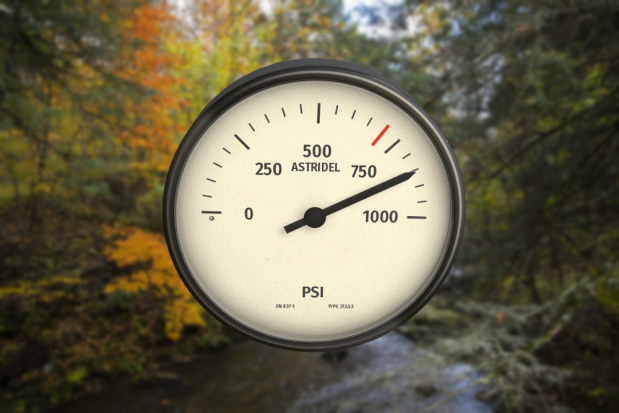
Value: 850,psi
